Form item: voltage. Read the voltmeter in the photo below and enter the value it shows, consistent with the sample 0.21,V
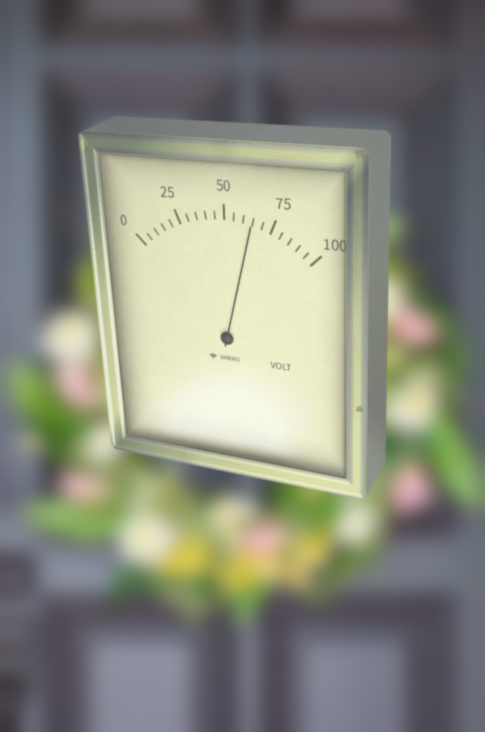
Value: 65,V
